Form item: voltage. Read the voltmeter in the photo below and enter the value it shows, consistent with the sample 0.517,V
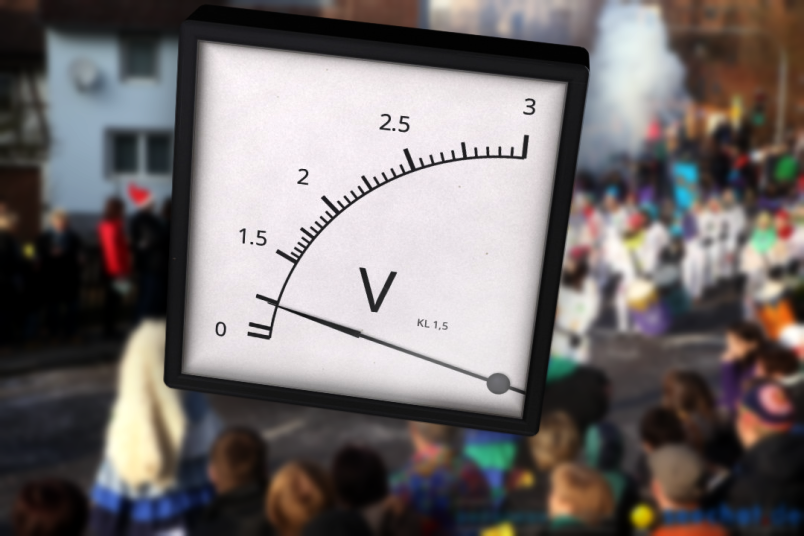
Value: 1,V
